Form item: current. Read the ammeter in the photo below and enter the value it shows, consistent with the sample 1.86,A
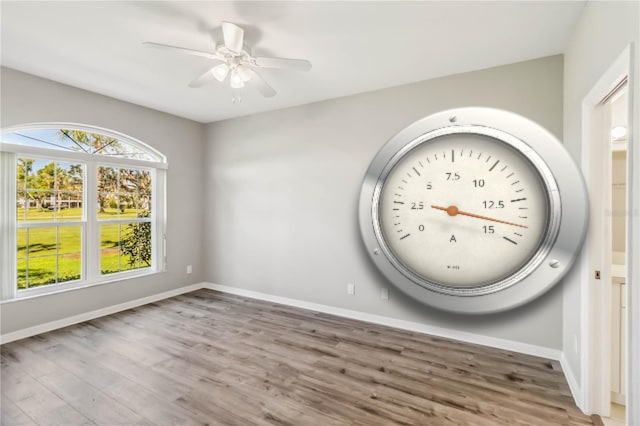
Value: 14,A
